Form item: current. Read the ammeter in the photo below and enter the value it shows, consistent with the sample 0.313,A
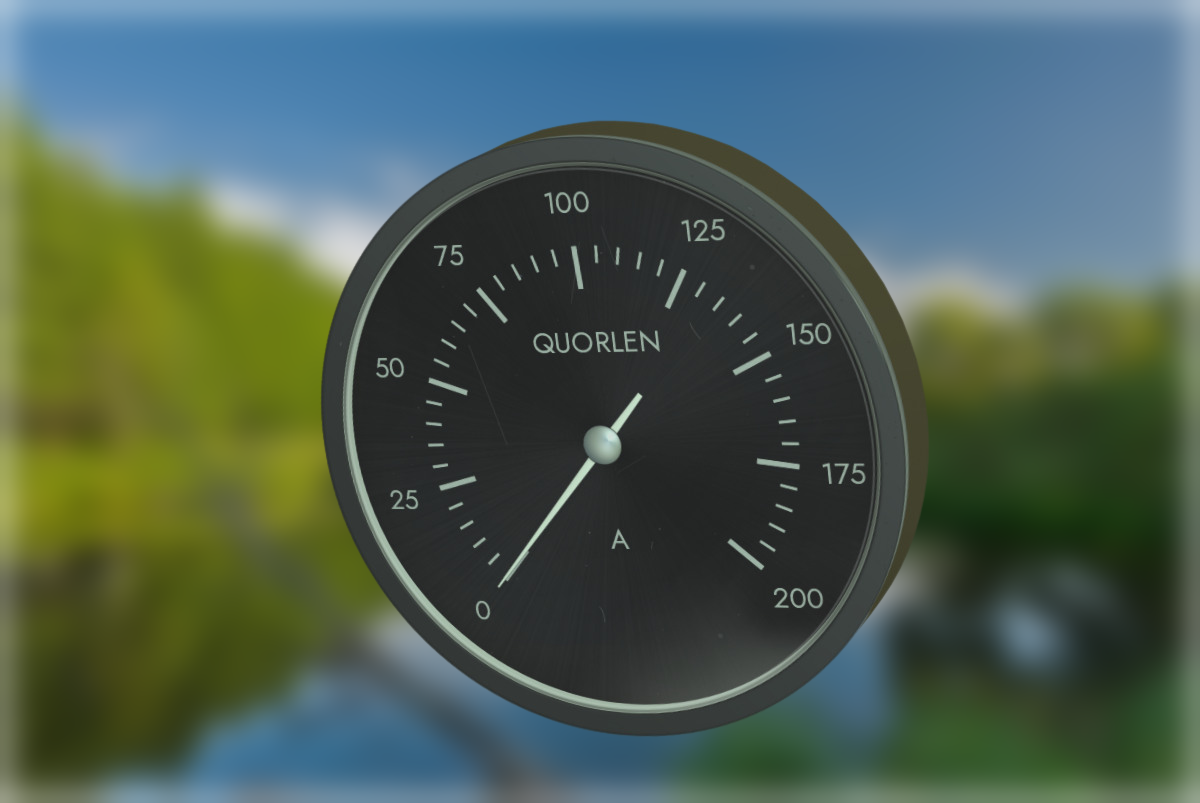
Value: 0,A
